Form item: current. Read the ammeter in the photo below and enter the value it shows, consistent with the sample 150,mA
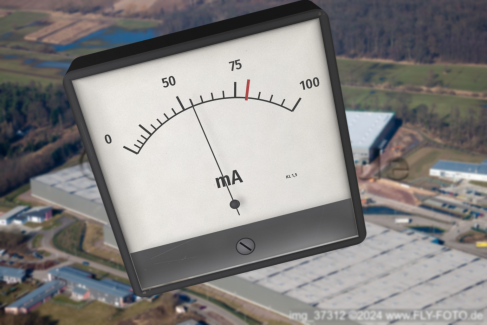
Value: 55,mA
